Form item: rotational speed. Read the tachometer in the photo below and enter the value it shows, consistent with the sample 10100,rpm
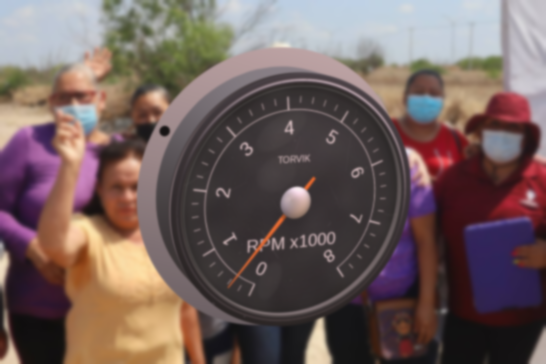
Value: 400,rpm
